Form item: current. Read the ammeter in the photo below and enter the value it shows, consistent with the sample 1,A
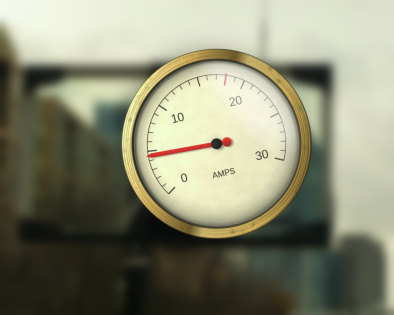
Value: 4.5,A
